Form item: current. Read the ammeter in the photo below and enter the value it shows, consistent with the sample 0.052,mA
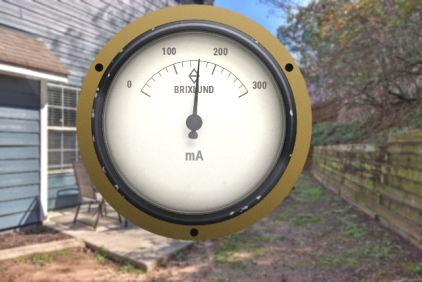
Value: 160,mA
